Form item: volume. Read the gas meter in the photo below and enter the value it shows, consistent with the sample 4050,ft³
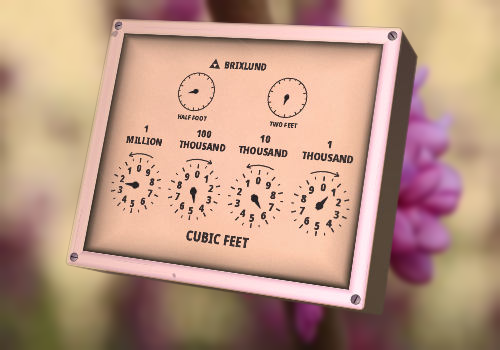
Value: 246100,ft³
